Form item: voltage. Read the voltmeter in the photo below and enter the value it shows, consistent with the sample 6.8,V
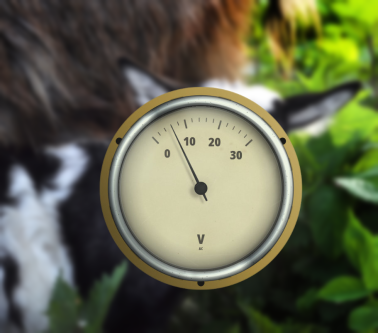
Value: 6,V
